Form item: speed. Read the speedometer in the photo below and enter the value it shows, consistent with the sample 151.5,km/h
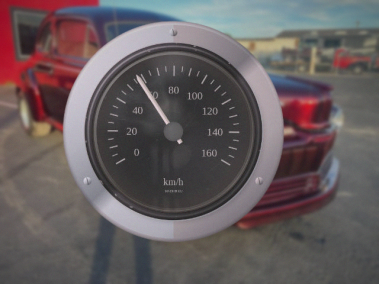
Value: 57.5,km/h
